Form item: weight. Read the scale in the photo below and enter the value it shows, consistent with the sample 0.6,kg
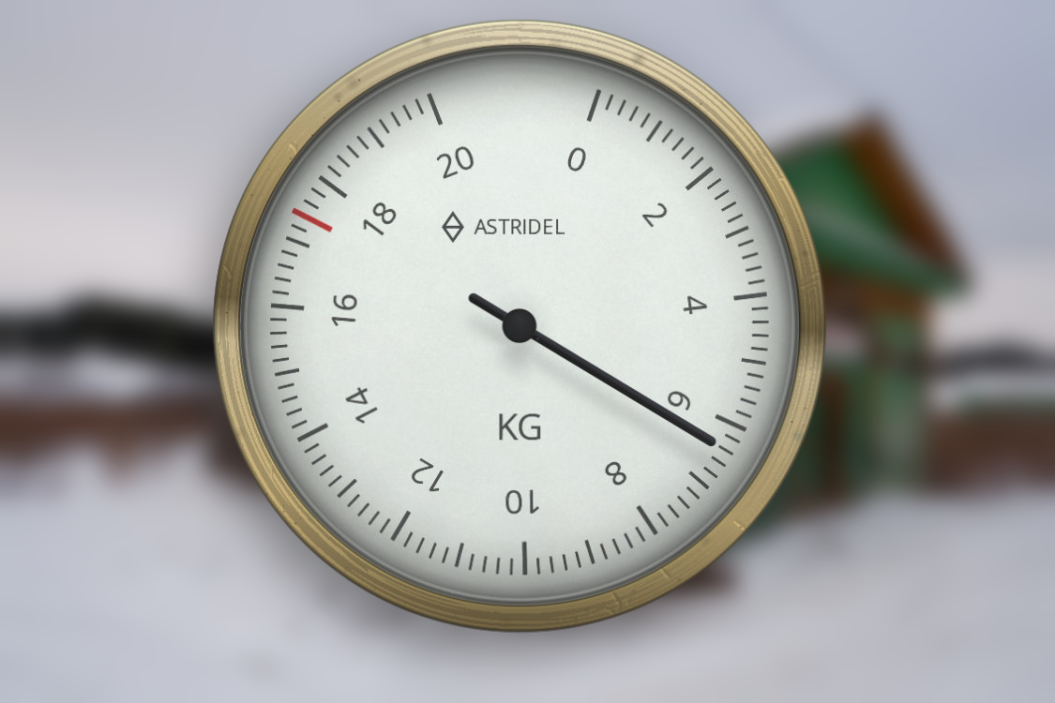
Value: 6.4,kg
